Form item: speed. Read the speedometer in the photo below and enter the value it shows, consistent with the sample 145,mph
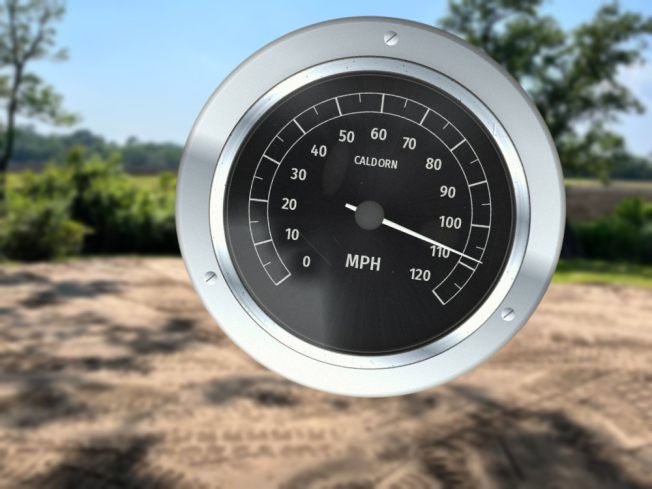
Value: 107.5,mph
